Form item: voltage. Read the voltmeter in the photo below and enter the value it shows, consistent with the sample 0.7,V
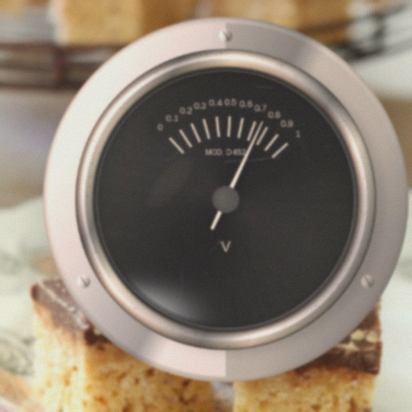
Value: 0.75,V
